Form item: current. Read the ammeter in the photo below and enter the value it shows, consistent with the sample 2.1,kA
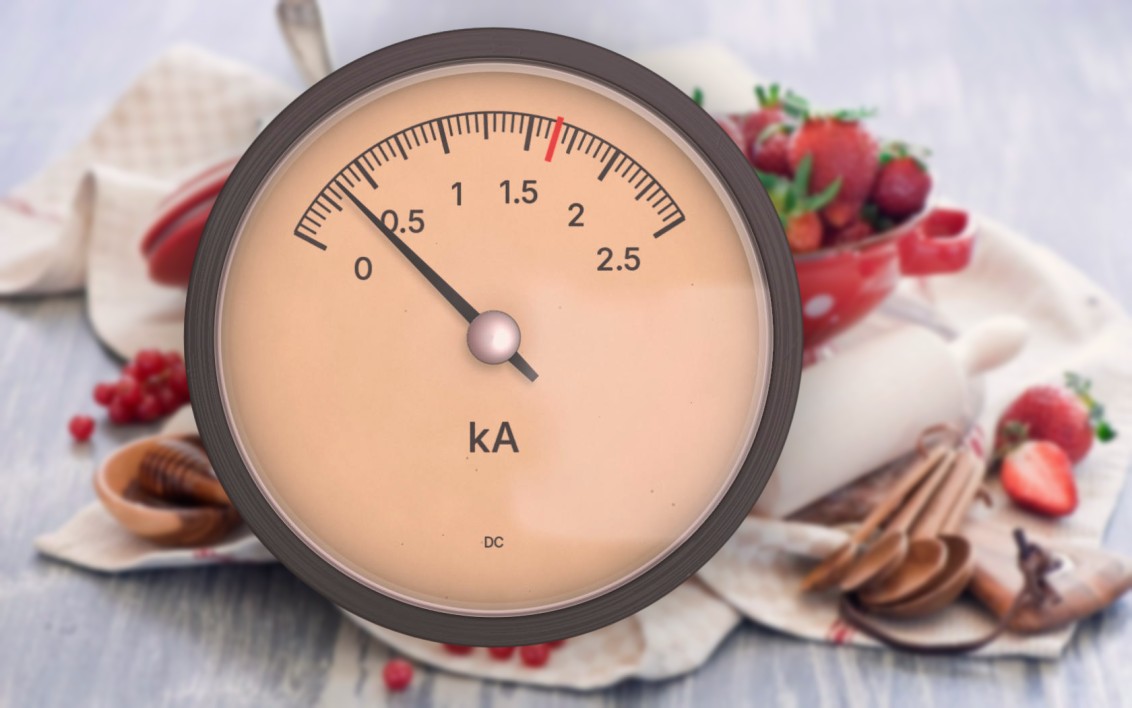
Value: 0.35,kA
